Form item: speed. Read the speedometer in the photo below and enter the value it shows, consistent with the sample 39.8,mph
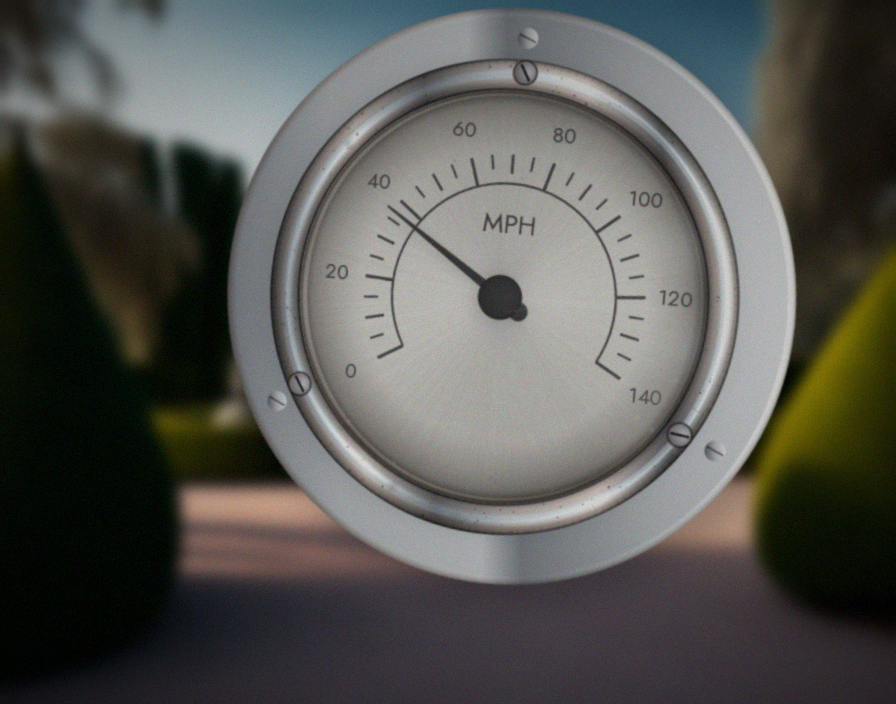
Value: 37.5,mph
